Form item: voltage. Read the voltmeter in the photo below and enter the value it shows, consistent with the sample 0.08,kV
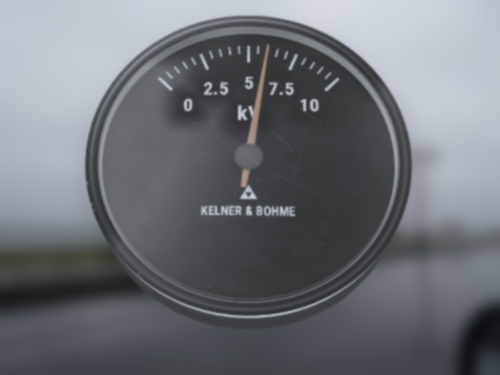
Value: 6,kV
